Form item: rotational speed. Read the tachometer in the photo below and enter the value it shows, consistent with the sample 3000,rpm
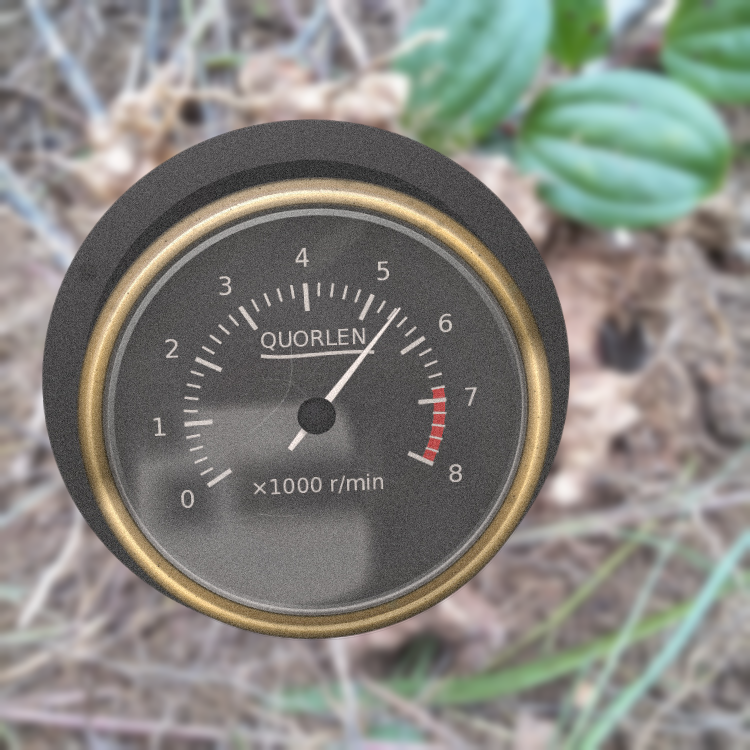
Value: 5400,rpm
